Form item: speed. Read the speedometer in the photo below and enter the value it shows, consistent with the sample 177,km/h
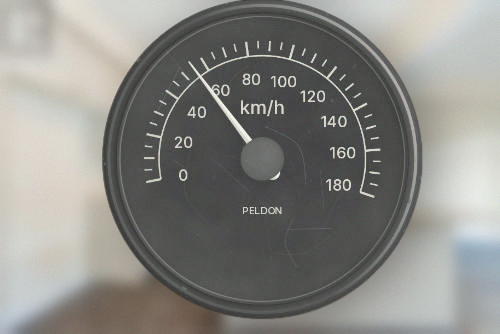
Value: 55,km/h
